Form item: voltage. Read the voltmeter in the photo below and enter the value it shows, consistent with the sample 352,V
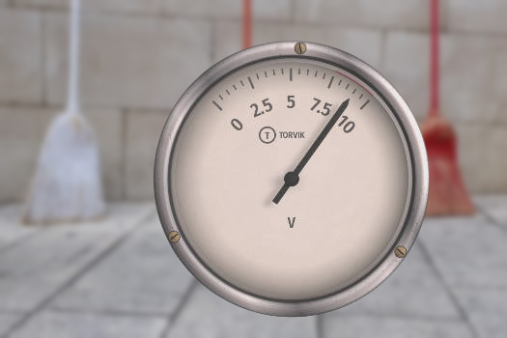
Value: 9,V
